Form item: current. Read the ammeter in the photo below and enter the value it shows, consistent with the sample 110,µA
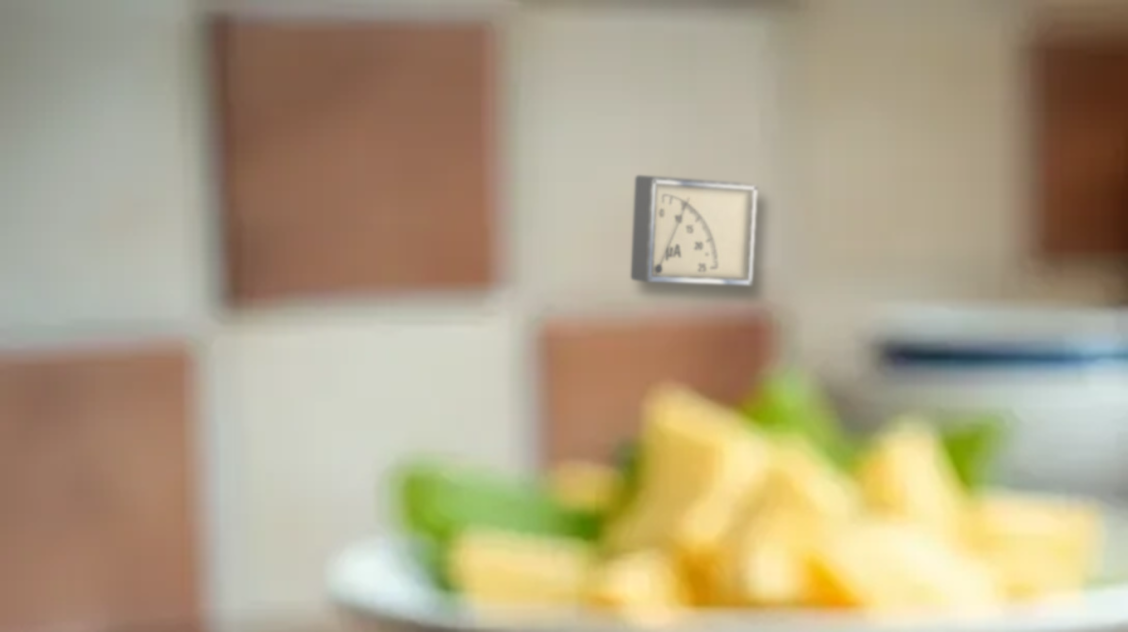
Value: 10,µA
